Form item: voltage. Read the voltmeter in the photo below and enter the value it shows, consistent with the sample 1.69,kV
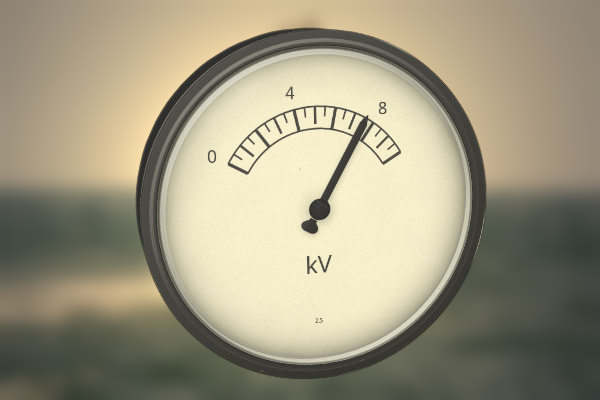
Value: 7.5,kV
